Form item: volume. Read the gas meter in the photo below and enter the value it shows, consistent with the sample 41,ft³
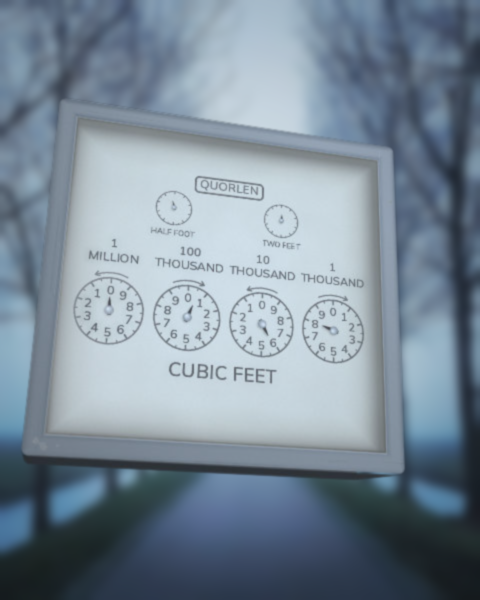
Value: 5800,ft³
